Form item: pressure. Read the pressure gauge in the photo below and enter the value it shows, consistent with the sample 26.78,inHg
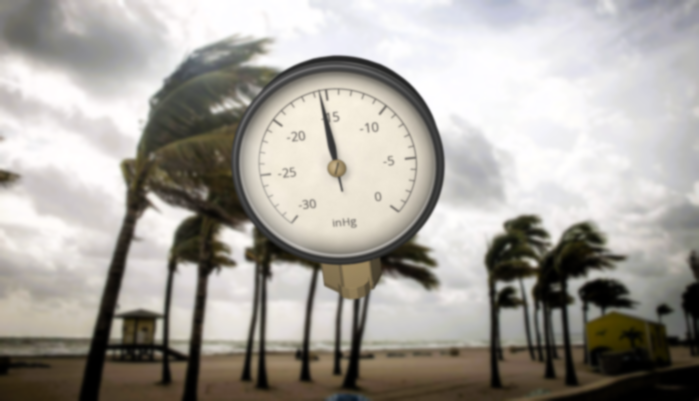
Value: -15.5,inHg
